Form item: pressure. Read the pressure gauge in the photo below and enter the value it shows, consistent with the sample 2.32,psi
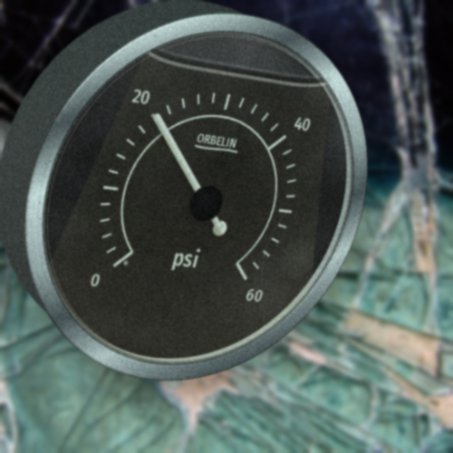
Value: 20,psi
